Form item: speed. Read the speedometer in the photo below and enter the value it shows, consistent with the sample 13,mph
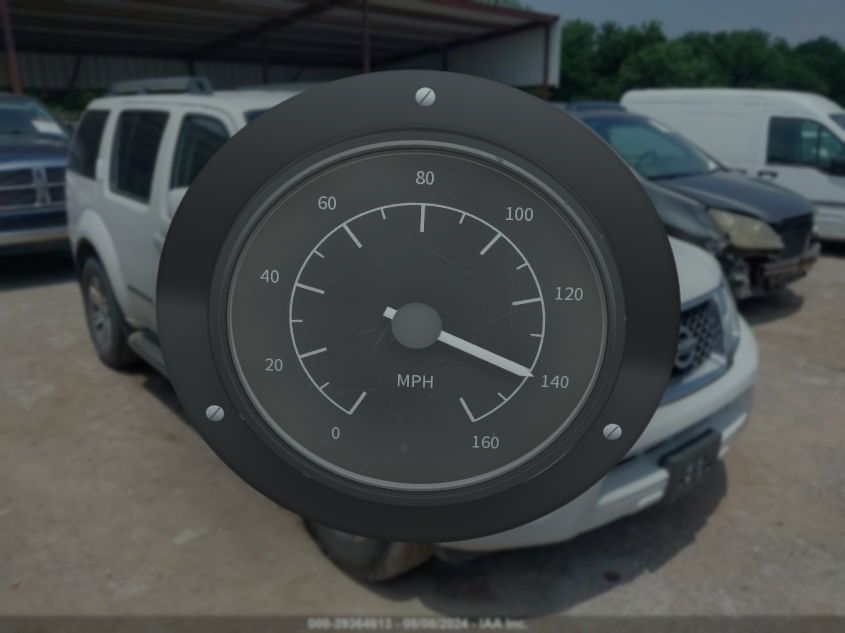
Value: 140,mph
